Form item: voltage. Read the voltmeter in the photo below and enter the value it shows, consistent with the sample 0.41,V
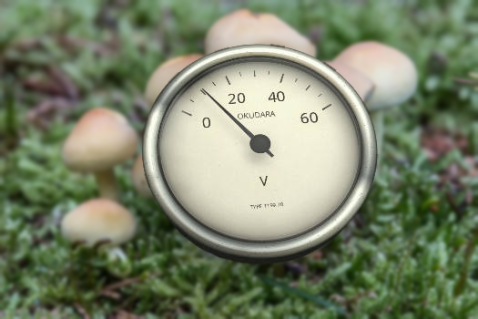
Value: 10,V
